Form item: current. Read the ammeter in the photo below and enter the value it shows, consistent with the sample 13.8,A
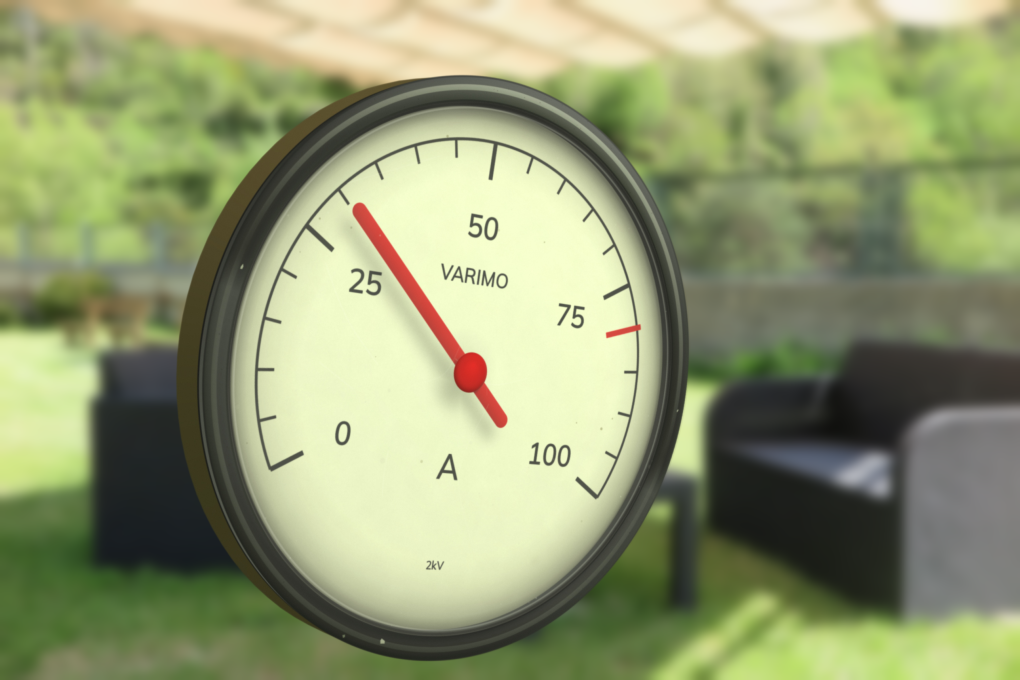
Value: 30,A
